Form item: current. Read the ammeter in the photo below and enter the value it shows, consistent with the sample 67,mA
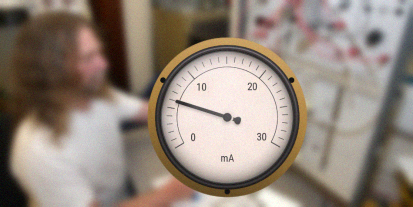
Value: 6,mA
